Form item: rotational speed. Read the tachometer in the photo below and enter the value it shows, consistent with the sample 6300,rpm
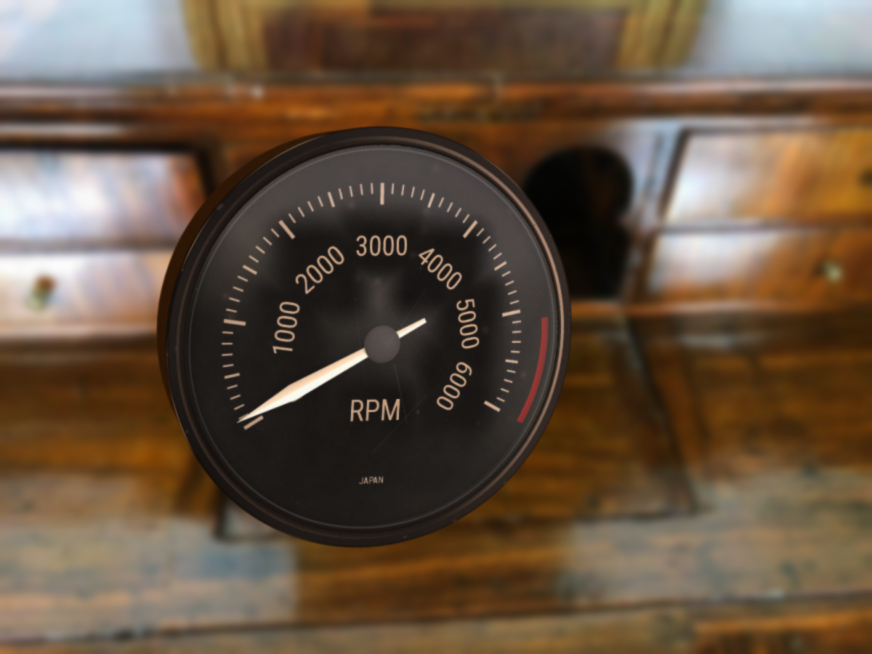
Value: 100,rpm
